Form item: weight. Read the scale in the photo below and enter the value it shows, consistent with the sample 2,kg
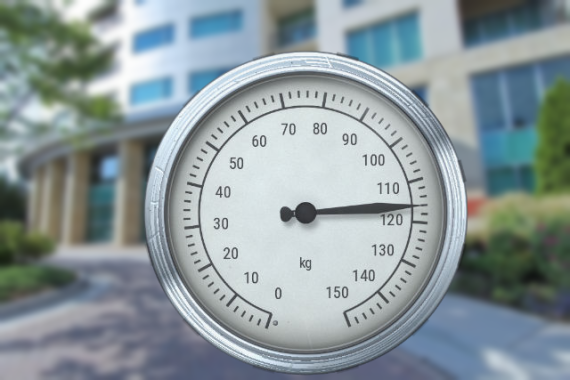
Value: 116,kg
